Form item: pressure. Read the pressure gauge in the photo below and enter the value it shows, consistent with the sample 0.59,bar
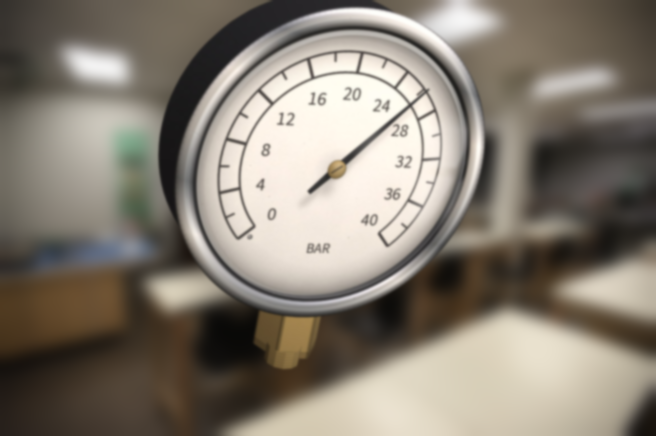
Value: 26,bar
